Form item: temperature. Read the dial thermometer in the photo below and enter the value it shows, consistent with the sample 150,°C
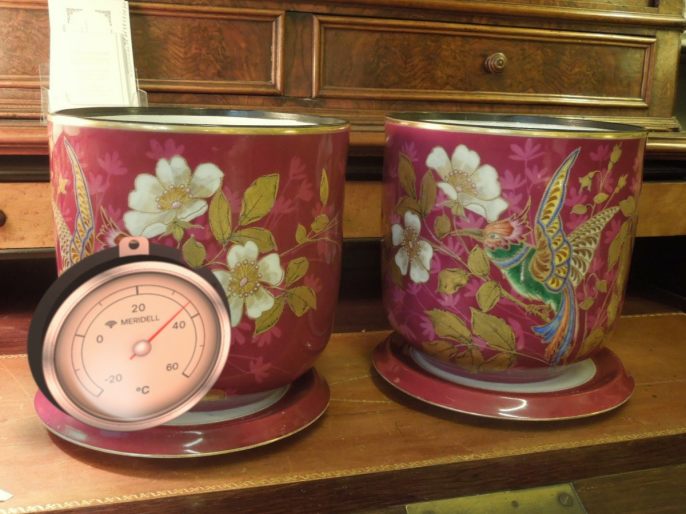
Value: 35,°C
